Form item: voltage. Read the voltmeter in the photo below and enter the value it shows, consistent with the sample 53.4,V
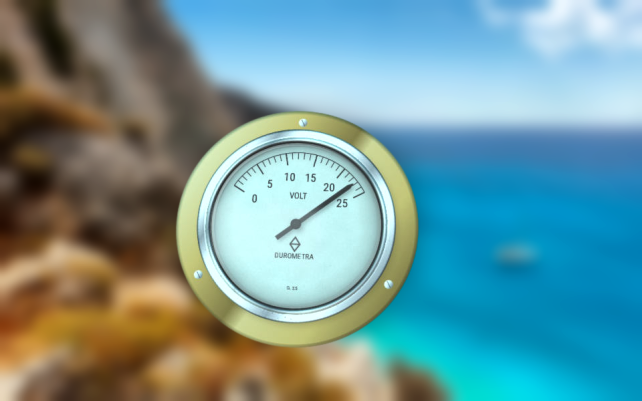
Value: 23,V
